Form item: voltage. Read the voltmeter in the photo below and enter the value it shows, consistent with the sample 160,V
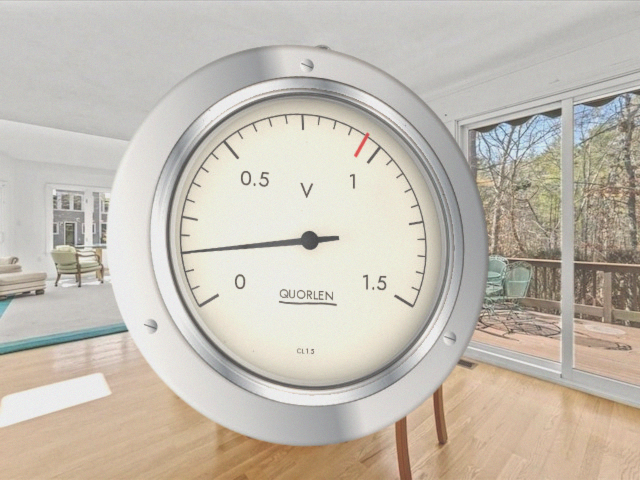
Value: 0.15,V
